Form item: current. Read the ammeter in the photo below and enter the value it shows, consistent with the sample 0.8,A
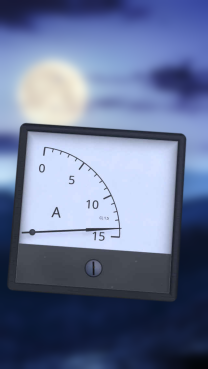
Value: 14,A
